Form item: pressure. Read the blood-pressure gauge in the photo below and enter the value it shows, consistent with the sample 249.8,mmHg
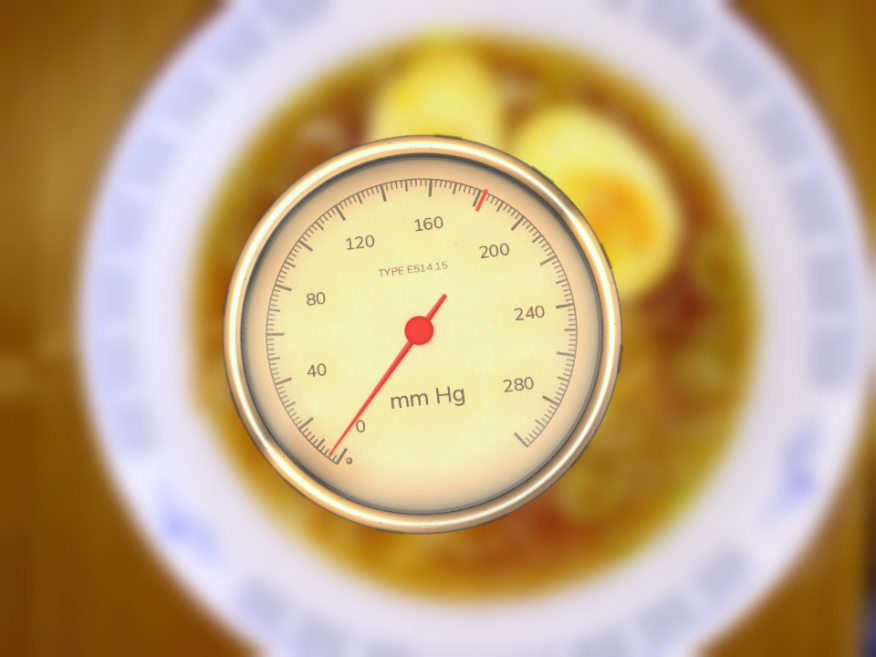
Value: 4,mmHg
